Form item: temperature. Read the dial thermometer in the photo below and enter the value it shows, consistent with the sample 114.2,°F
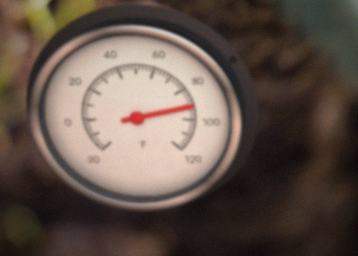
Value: 90,°F
